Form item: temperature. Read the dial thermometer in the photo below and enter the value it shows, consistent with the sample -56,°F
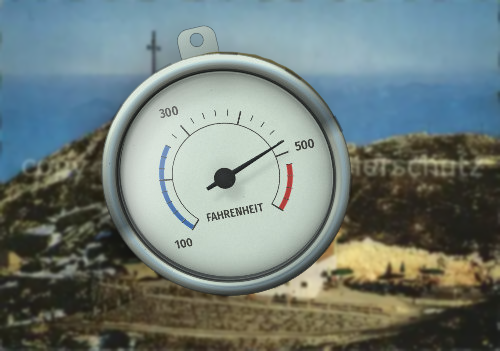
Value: 480,°F
